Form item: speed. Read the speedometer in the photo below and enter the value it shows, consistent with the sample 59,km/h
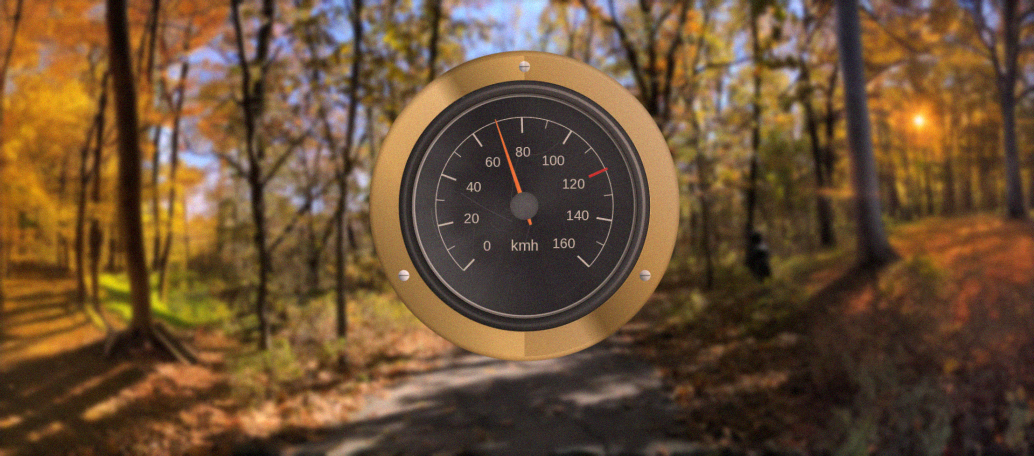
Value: 70,km/h
